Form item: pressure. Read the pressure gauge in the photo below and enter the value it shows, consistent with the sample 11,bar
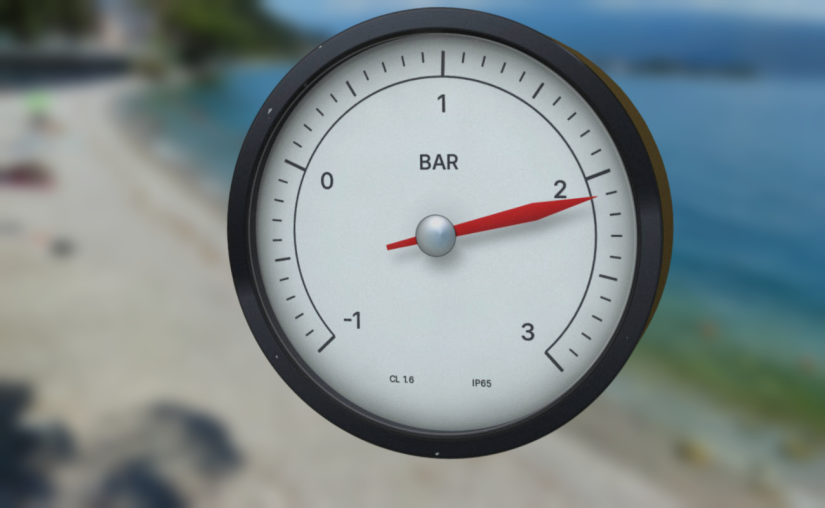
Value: 2.1,bar
